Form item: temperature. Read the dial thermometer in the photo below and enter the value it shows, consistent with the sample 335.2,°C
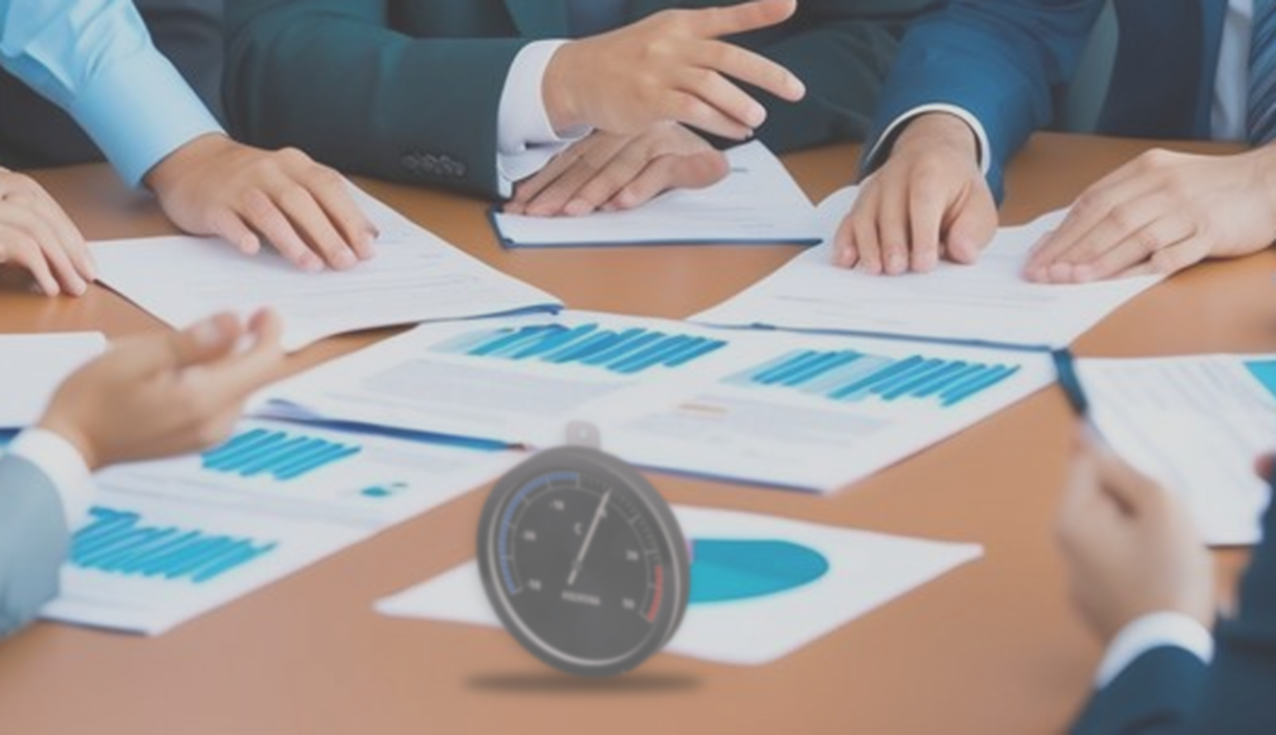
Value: 10,°C
